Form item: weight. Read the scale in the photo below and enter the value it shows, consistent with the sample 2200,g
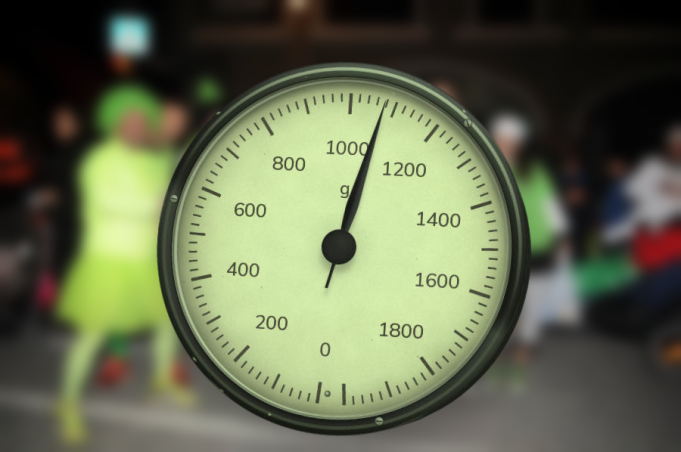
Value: 1080,g
